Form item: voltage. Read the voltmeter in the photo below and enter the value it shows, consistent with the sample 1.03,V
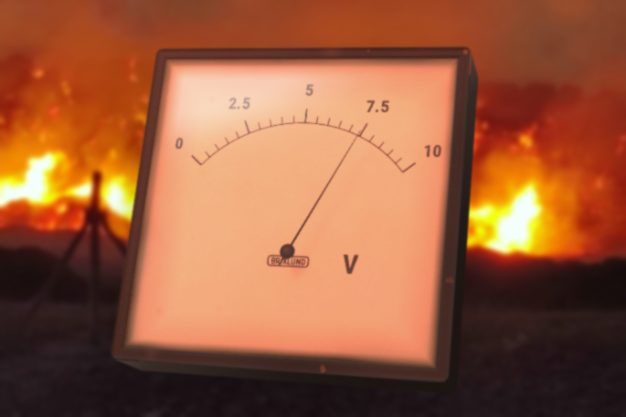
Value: 7.5,V
